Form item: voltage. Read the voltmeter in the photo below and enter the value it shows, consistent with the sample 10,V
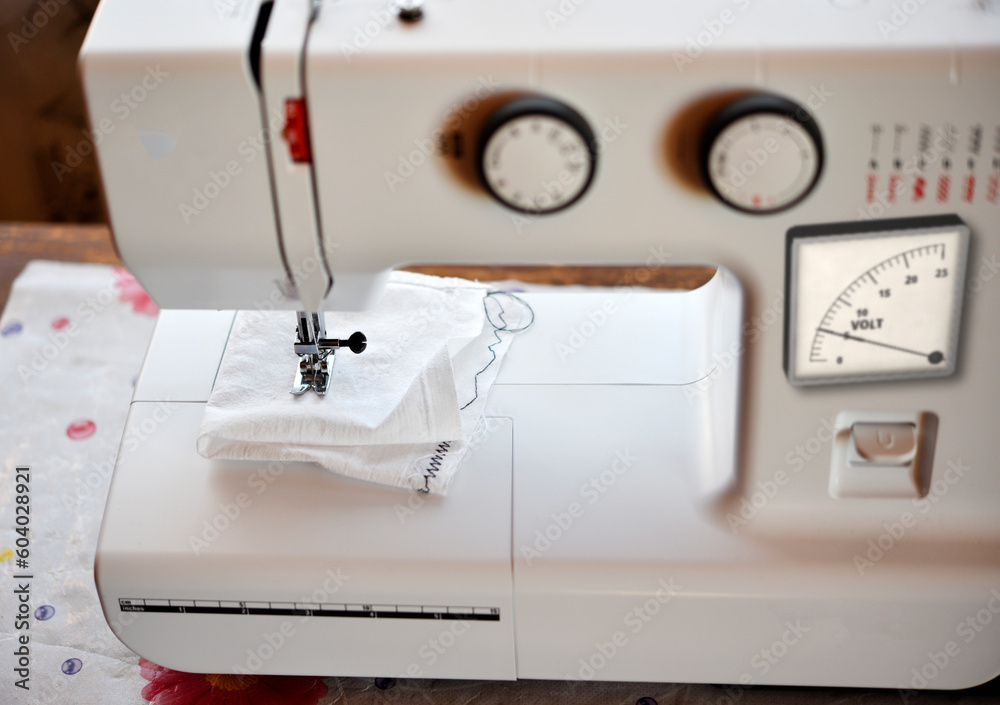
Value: 5,V
